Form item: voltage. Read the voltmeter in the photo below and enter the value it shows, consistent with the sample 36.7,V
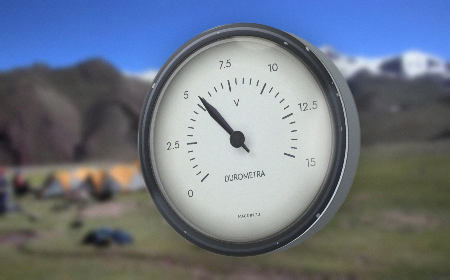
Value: 5.5,V
